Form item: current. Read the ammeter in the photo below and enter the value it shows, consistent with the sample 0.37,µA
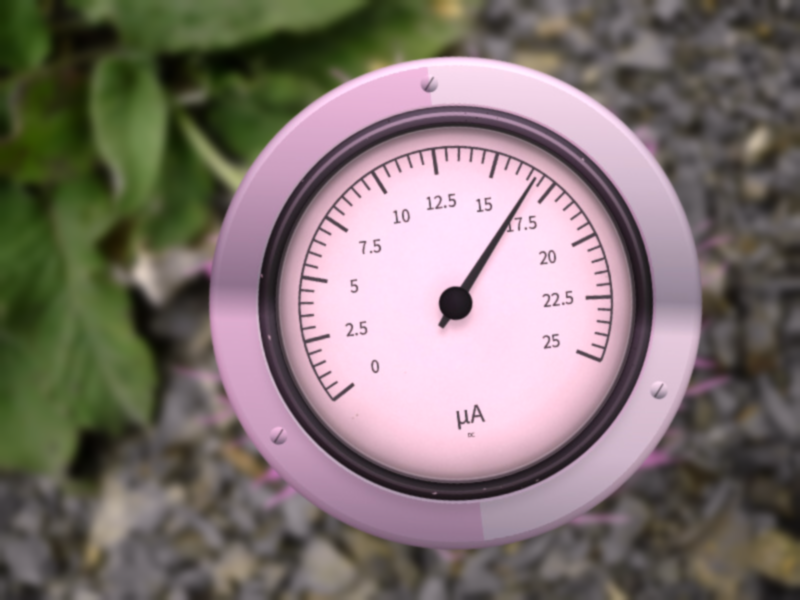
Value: 16.75,µA
